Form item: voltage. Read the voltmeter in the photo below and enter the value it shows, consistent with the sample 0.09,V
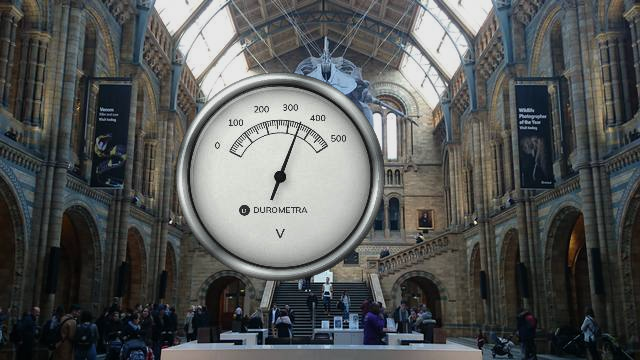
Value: 350,V
